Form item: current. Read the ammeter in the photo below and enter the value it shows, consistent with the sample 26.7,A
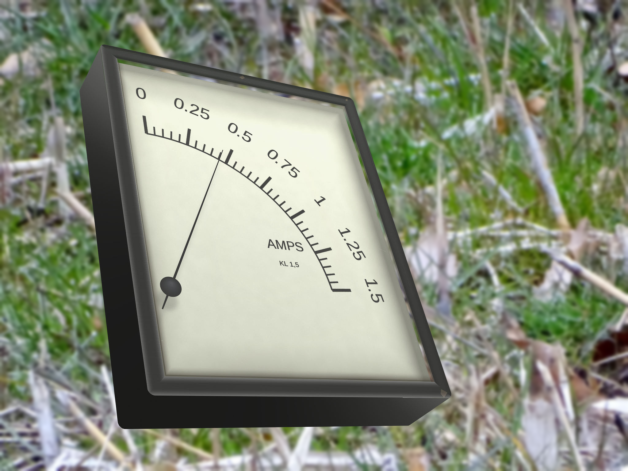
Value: 0.45,A
